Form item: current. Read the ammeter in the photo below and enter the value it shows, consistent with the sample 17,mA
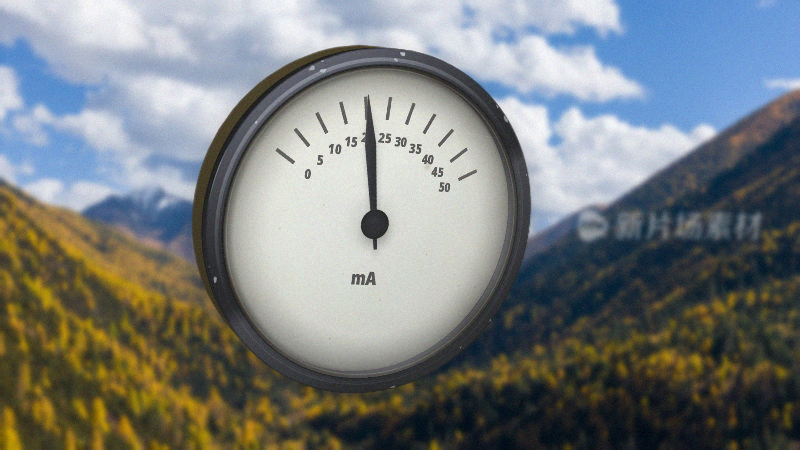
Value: 20,mA
